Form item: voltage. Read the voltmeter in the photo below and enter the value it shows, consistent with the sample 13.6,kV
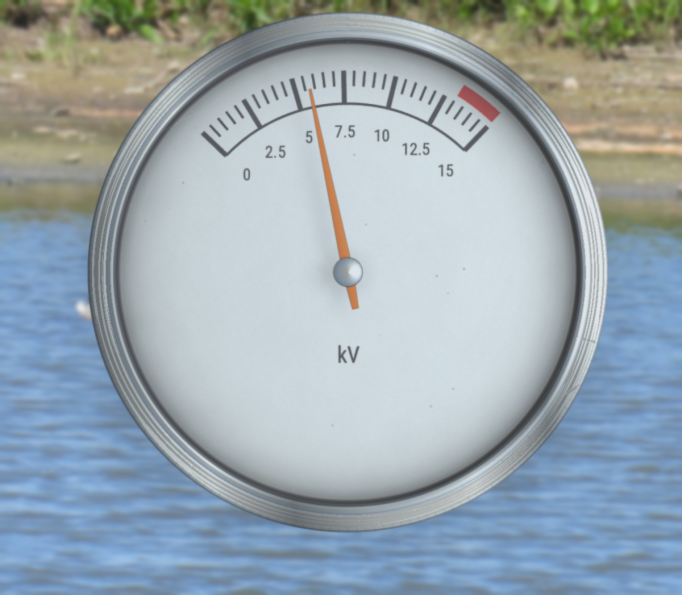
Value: 5.75,kV
